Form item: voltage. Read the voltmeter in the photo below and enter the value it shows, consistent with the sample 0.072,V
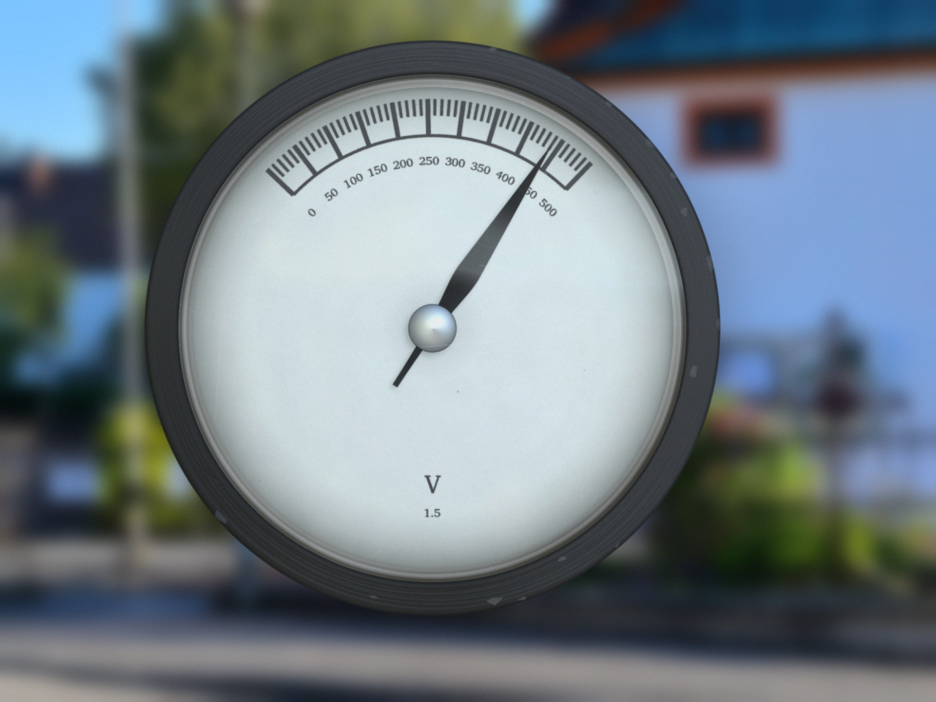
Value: 440,V
